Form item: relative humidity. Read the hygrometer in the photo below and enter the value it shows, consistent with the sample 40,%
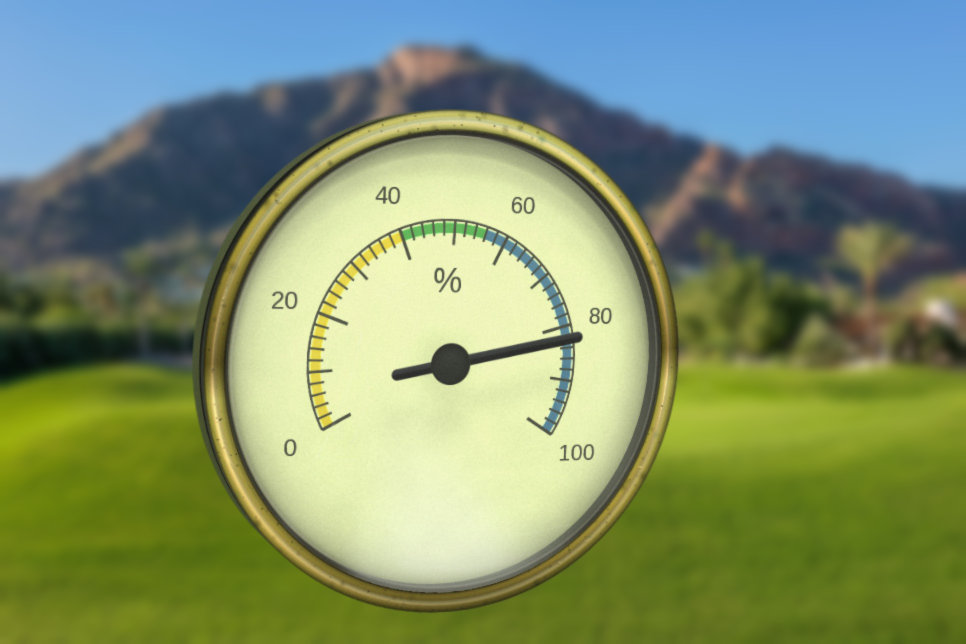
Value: 82,%
